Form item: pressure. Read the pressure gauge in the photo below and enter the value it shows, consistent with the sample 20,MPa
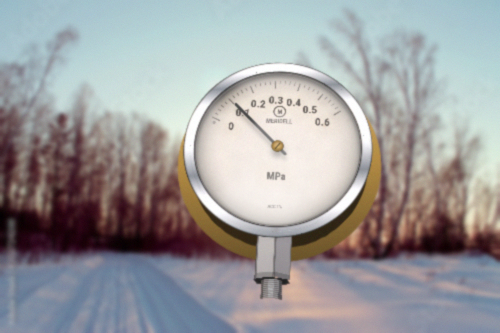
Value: 0.1,MPa
